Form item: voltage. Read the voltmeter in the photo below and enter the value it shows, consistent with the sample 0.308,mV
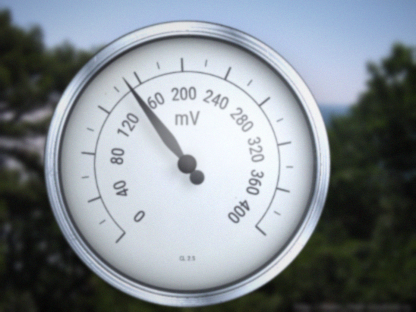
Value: 150,mV
